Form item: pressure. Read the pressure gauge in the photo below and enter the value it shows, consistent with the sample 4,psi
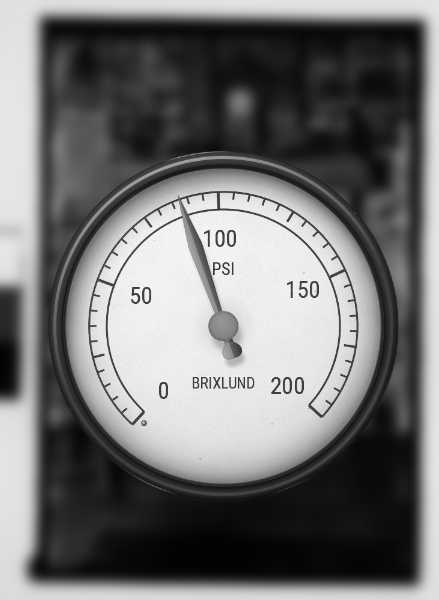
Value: 87.5,psi
